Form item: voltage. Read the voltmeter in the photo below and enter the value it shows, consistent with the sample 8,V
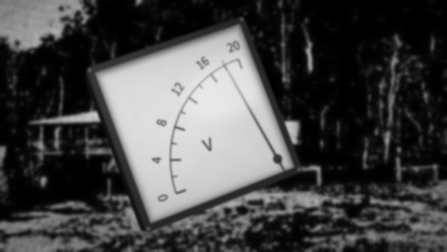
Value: 18,V
